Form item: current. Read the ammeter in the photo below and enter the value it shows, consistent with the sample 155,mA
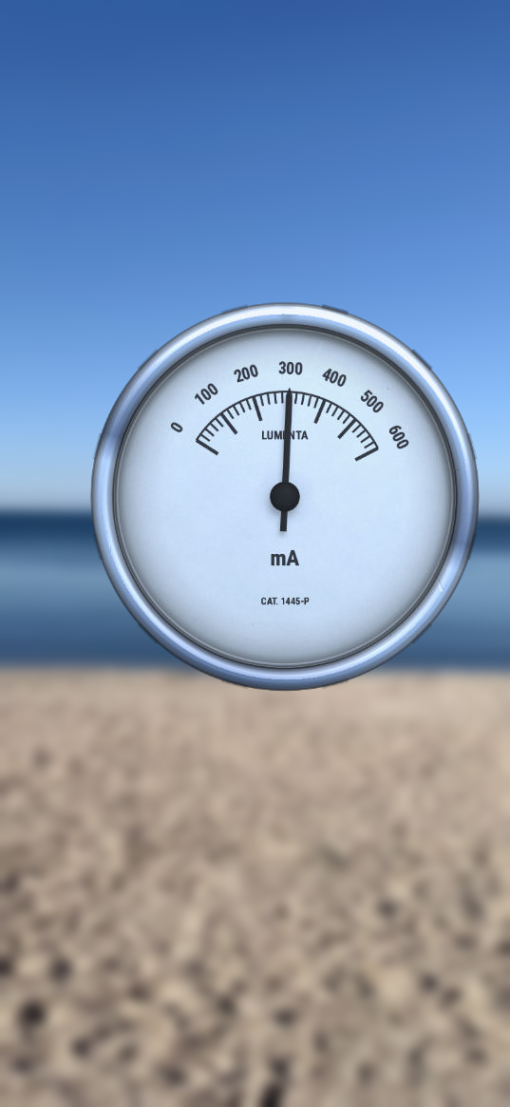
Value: 300,mA
